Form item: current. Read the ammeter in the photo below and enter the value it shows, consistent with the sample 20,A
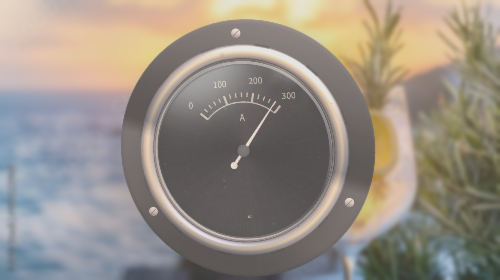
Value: 280,A
